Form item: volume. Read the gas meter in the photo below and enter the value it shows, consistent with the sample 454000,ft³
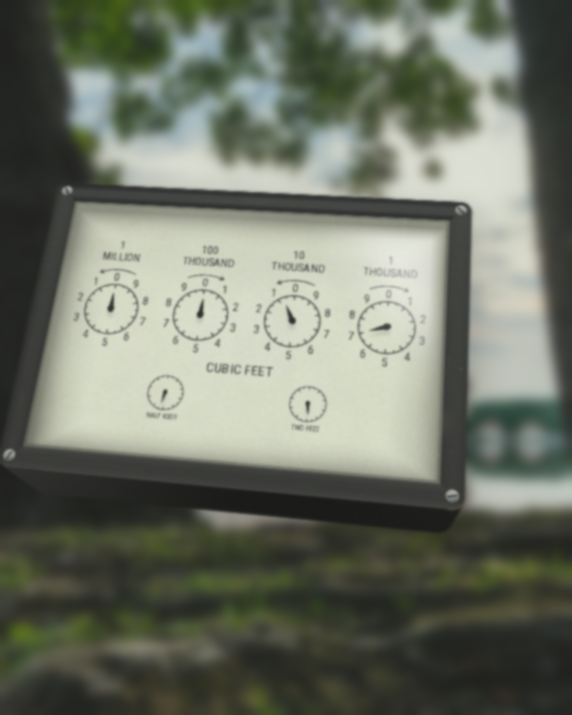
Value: 700,ft³
